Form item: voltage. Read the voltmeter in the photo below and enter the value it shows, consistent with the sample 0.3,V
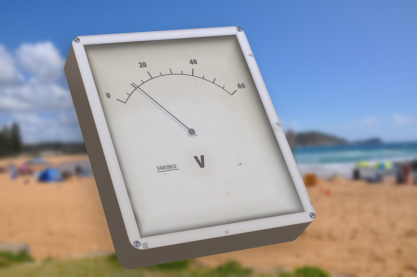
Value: 10,V
